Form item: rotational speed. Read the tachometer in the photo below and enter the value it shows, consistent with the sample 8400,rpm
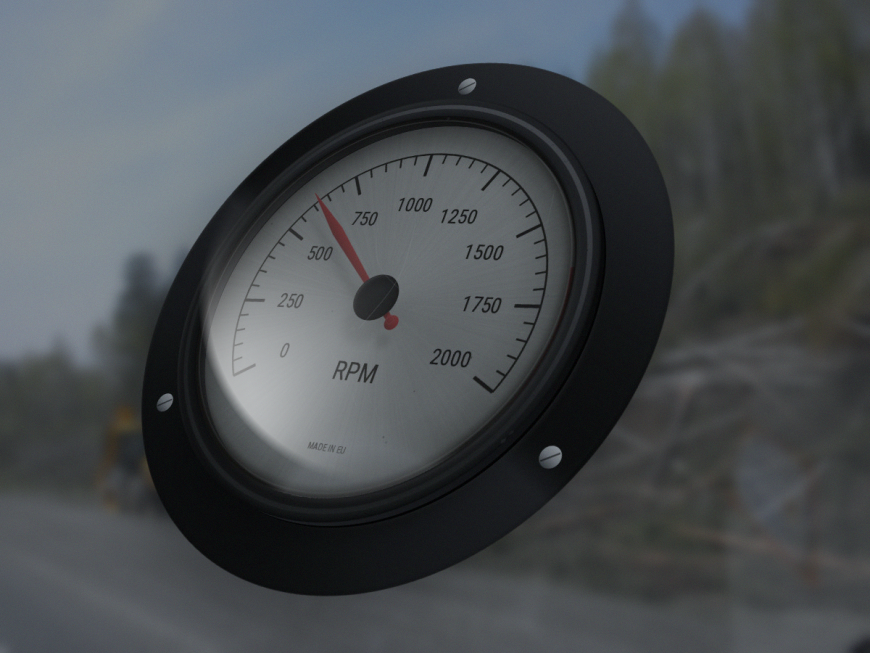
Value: 625,rpm
